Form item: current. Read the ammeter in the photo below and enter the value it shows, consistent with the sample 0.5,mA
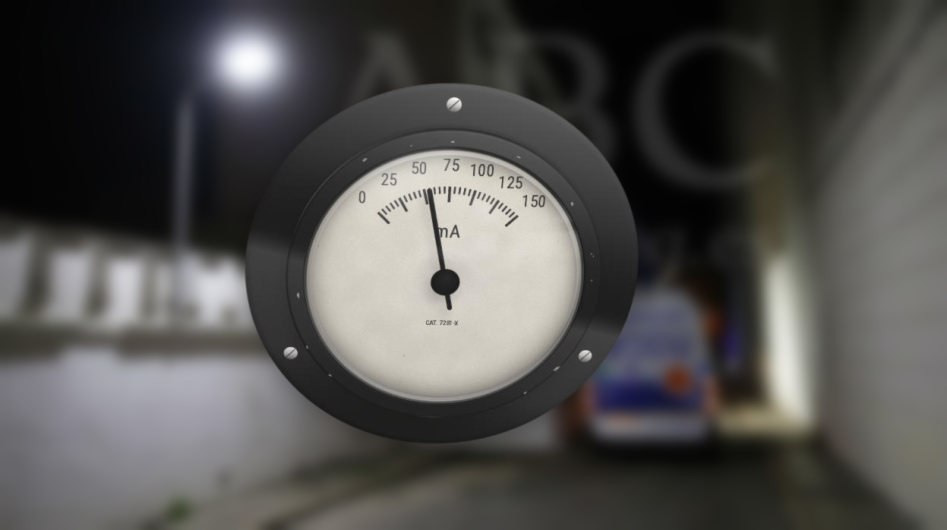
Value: 55,mA
